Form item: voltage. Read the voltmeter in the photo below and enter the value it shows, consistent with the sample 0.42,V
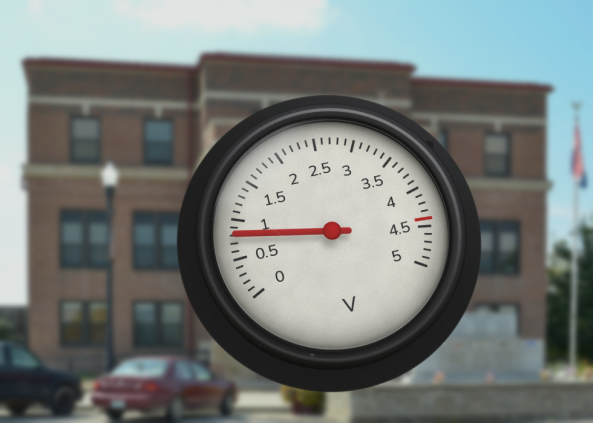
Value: 0.8,V
